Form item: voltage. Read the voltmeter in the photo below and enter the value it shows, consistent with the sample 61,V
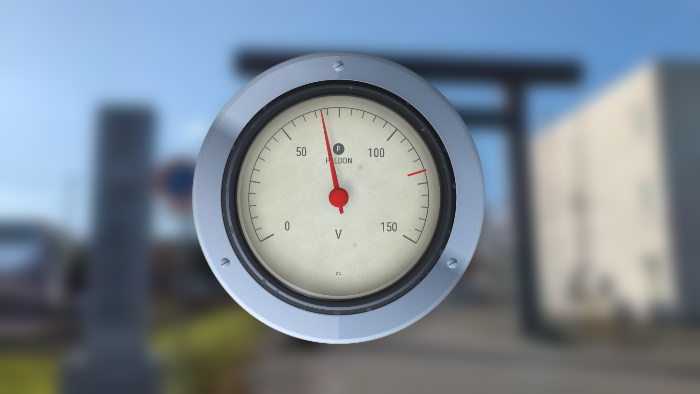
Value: 67.5,V
